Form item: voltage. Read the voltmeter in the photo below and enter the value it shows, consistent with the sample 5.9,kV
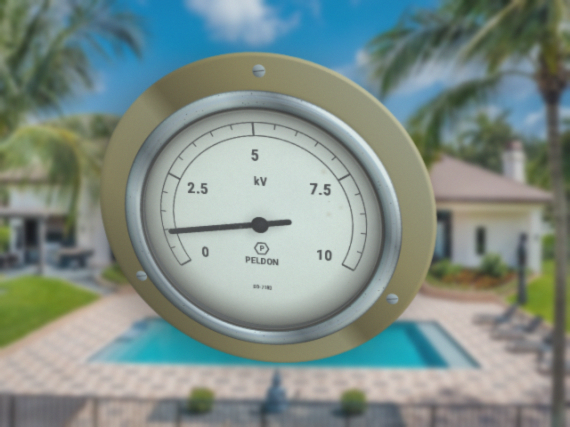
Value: 1,kV
